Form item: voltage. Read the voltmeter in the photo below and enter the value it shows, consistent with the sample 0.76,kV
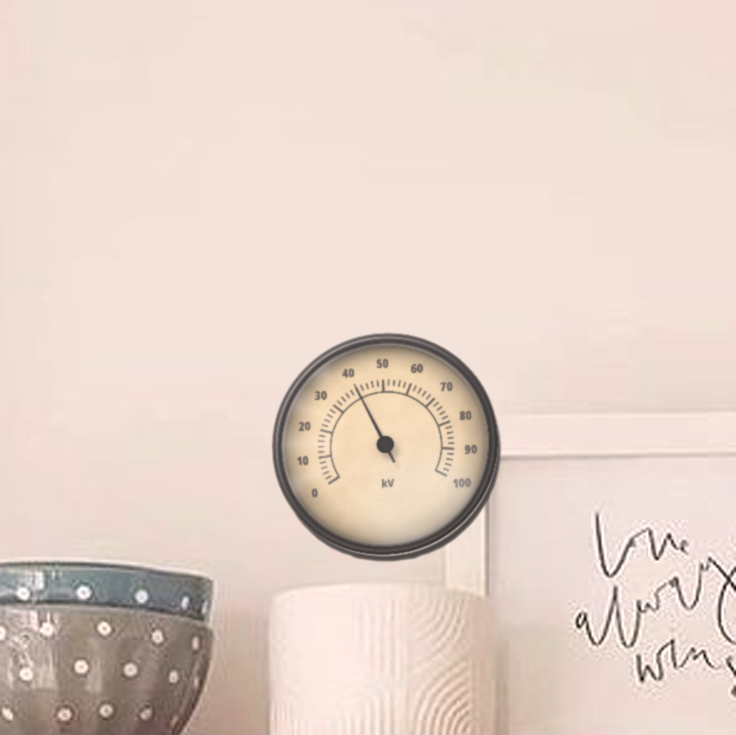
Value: 40,kV
